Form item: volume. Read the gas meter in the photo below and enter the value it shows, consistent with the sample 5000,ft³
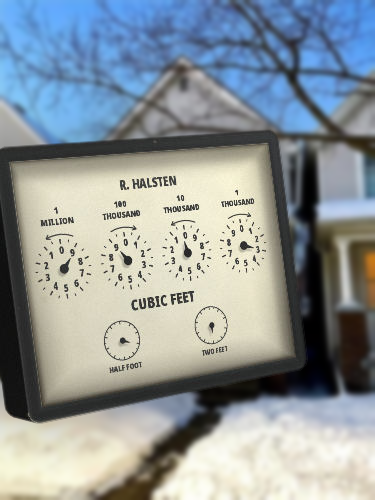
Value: 890300,ft³
